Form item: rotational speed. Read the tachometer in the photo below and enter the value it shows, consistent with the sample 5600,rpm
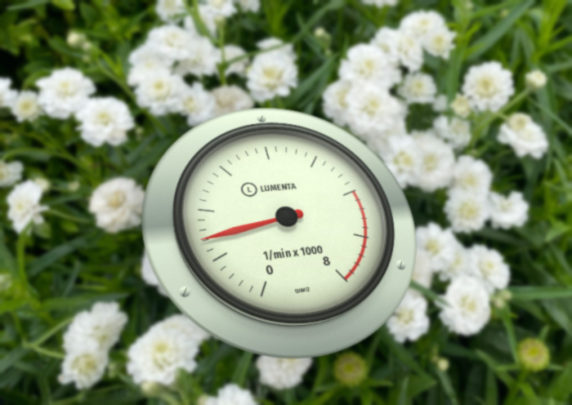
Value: 1400,rpm
